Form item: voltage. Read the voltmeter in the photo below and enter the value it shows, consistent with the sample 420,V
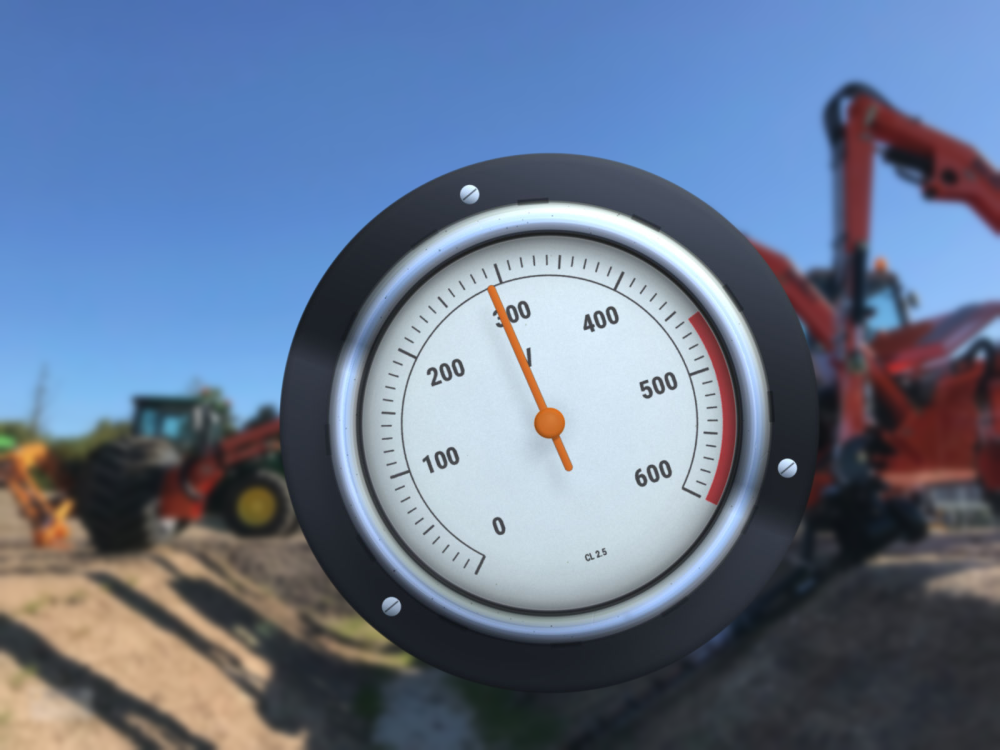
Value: 290,V
